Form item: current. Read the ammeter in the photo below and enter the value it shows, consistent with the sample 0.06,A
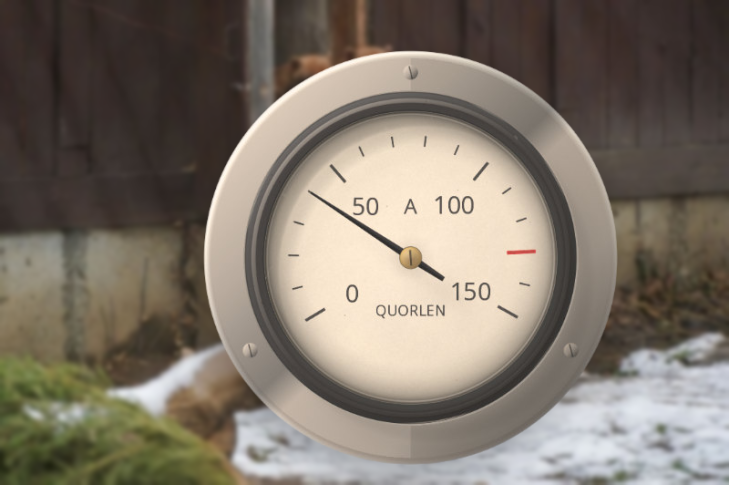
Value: 40,A
